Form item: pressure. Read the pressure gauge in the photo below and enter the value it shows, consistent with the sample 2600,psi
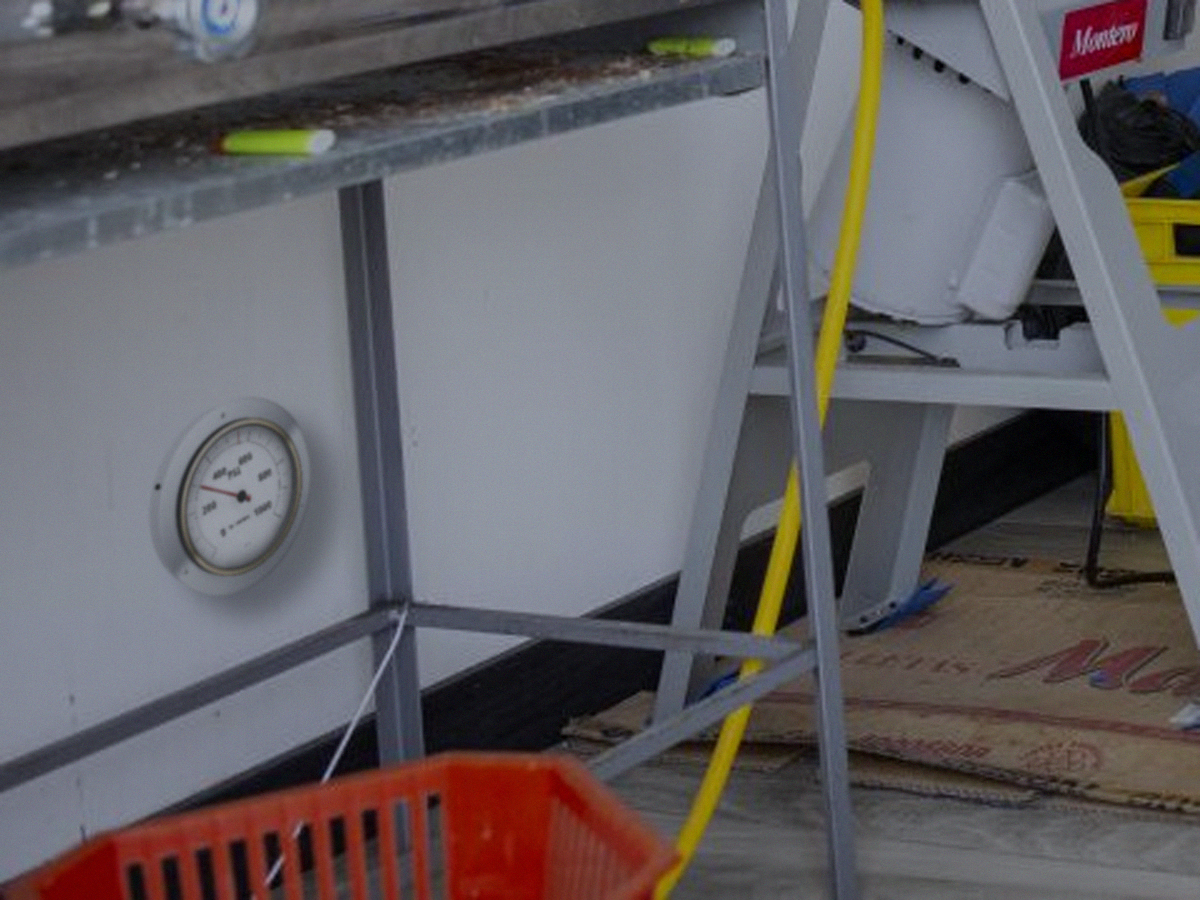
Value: 300,psi
